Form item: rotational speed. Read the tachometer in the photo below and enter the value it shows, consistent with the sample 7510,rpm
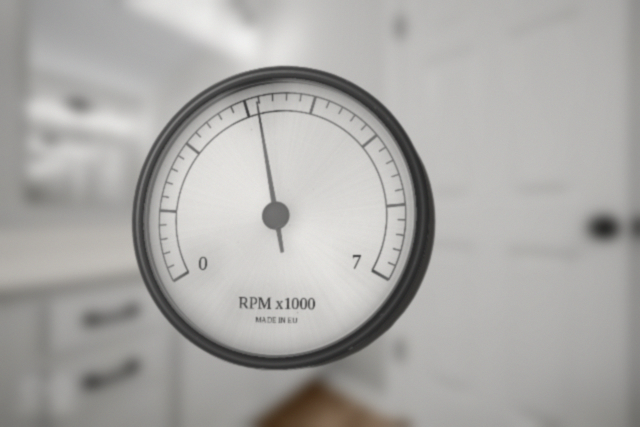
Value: 3200,rpm
